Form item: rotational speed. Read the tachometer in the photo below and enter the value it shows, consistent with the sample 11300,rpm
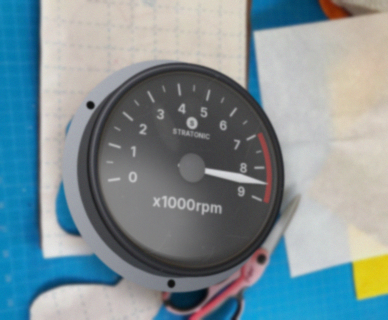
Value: 8500,rpm
